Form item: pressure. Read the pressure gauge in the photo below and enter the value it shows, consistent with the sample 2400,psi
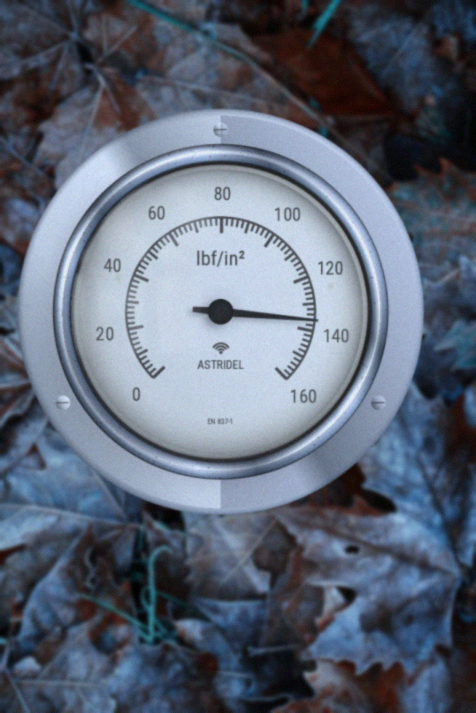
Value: 136,psi
